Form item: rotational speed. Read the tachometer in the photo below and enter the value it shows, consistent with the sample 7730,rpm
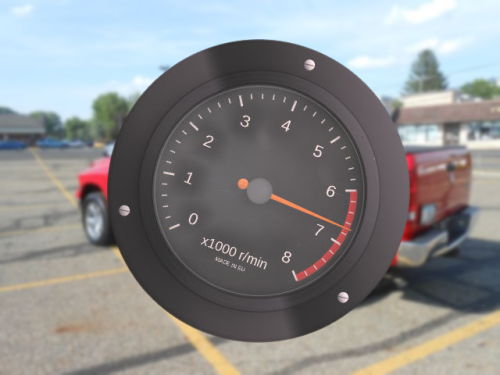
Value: 6700,rpm
